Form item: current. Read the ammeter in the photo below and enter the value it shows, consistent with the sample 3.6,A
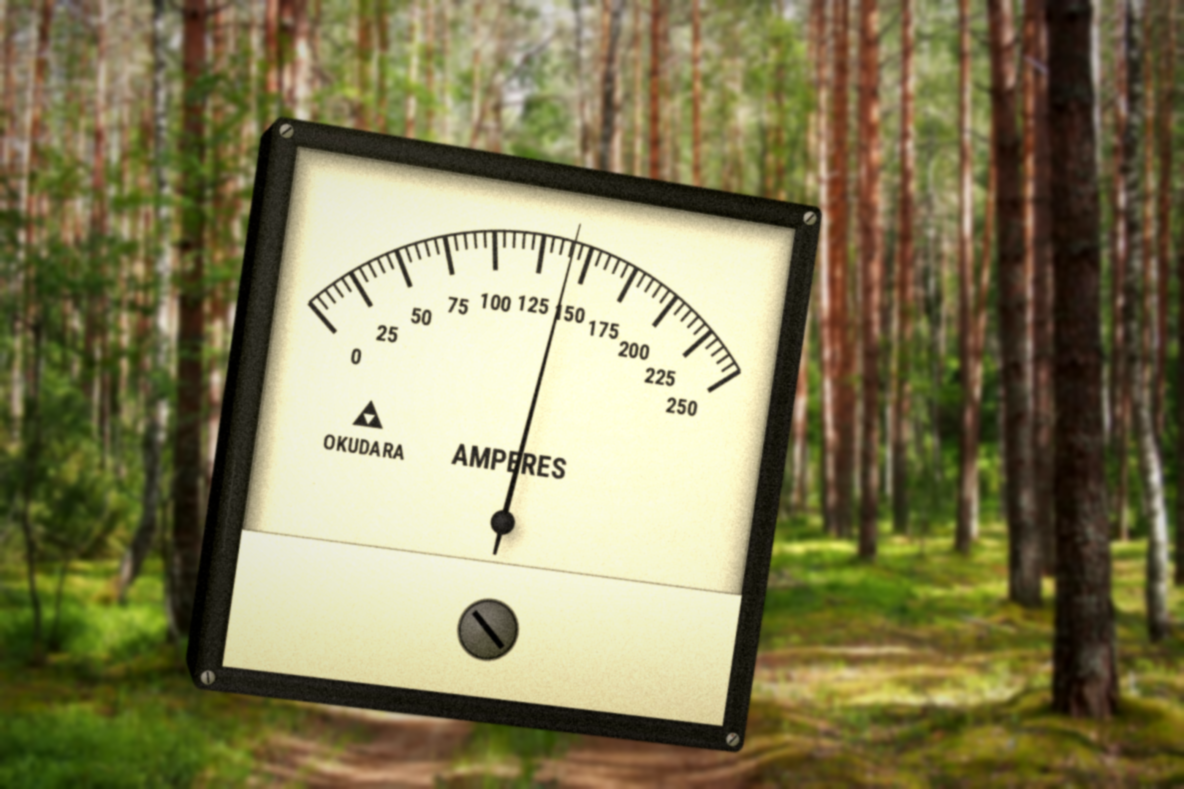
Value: 140,A
